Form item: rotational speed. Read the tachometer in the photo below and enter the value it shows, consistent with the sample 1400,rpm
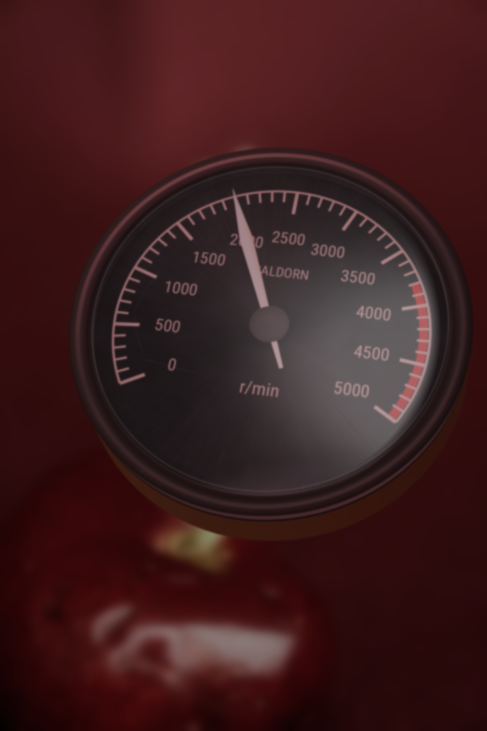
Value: 2000,rpm
